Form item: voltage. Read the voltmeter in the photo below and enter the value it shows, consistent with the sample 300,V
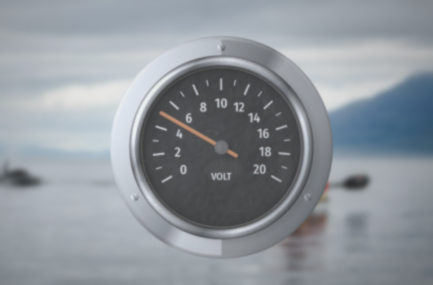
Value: 5,V
